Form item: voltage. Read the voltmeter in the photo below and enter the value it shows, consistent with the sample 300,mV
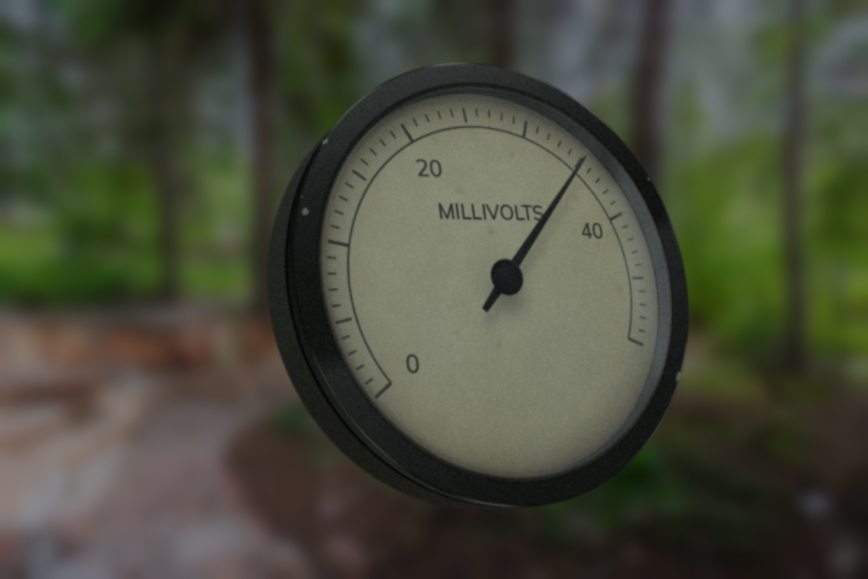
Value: 35,mV
